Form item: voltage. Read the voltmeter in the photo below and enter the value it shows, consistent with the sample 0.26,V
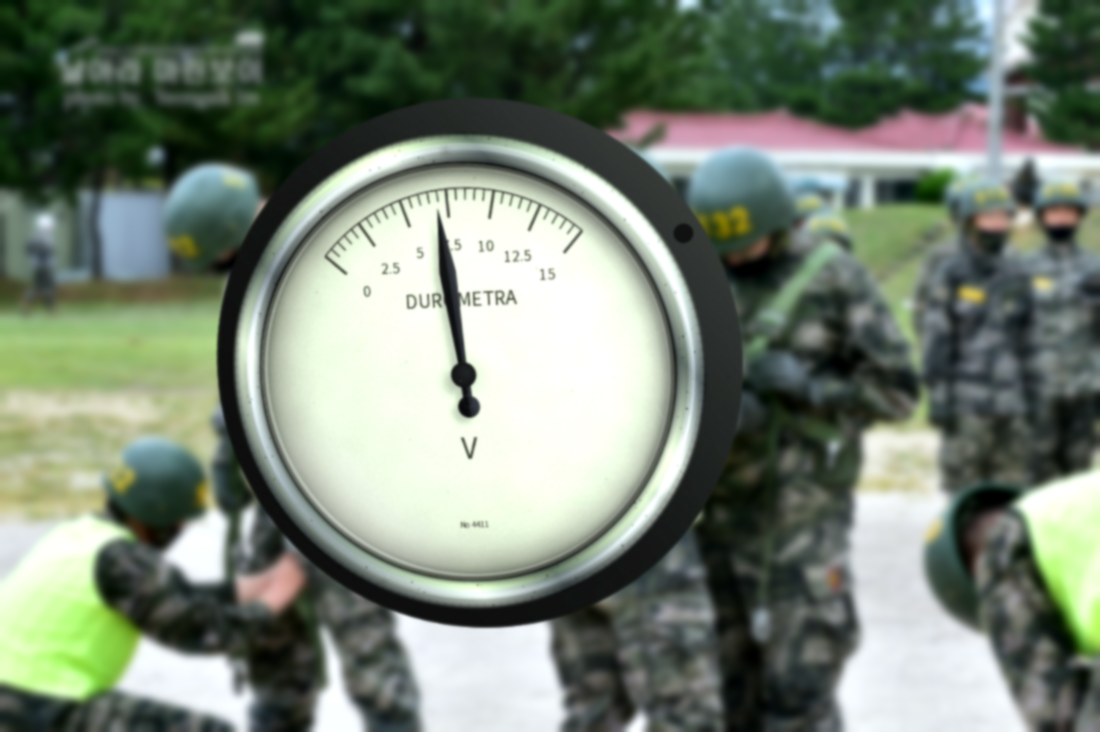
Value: 7,V
